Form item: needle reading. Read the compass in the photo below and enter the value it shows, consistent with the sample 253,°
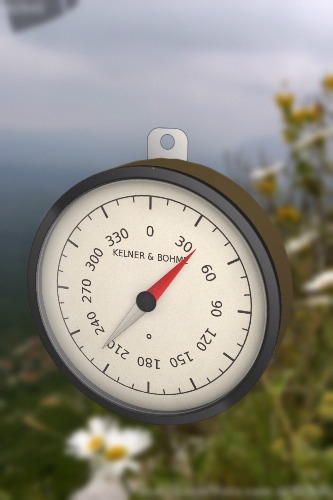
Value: 40,°
